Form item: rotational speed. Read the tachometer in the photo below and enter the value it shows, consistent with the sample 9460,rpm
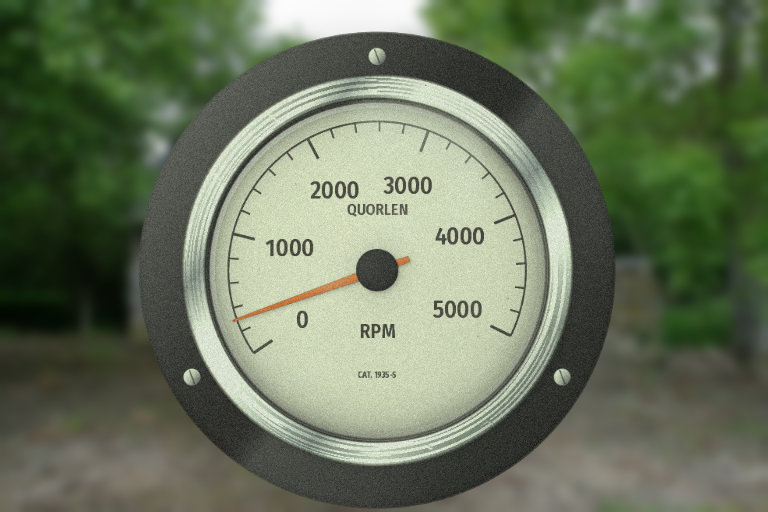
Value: 300,rpm
